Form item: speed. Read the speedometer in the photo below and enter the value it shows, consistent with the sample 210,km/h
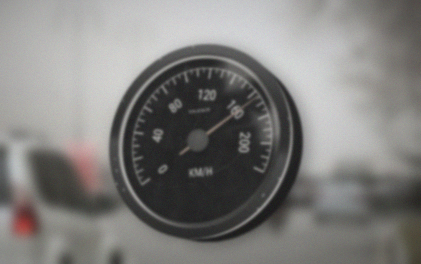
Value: 165,km/h
